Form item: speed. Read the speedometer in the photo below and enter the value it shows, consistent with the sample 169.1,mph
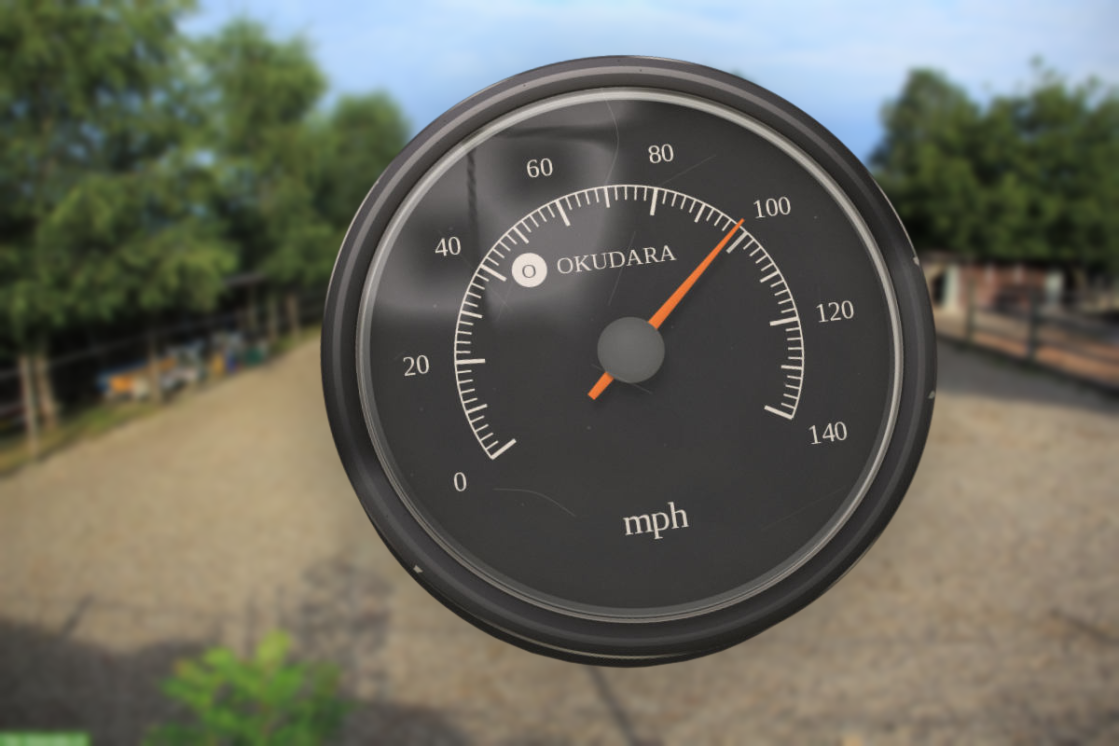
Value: 98,mph
